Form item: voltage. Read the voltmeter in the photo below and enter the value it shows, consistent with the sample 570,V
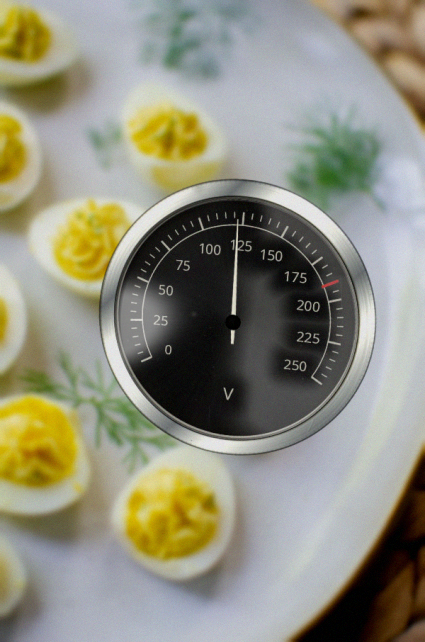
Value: 122.5,V
